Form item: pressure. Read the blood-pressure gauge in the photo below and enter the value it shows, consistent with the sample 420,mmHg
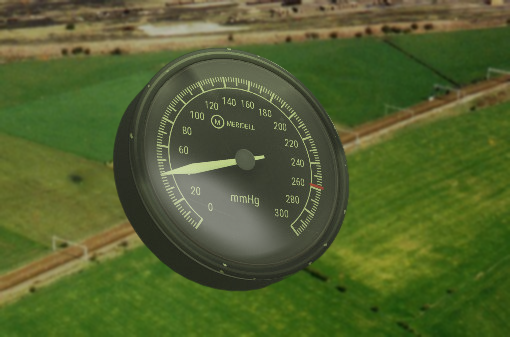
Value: 40,mmHg
